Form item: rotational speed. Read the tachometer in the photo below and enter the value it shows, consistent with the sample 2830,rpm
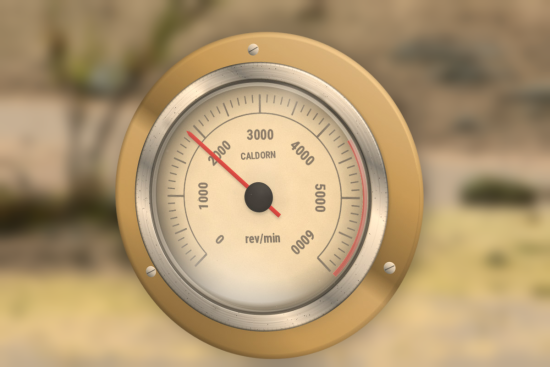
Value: 1900,rpm
